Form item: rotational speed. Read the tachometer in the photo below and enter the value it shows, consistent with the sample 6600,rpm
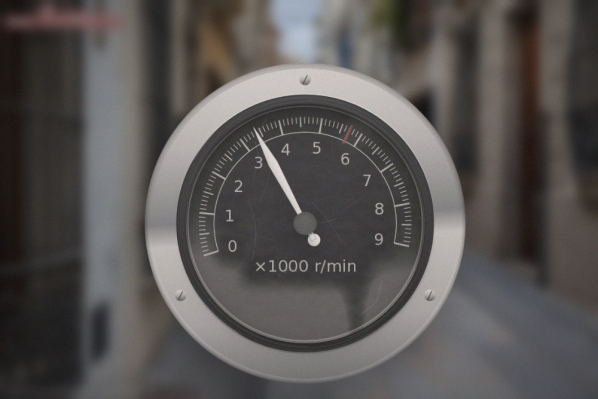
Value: 3400,rpm
